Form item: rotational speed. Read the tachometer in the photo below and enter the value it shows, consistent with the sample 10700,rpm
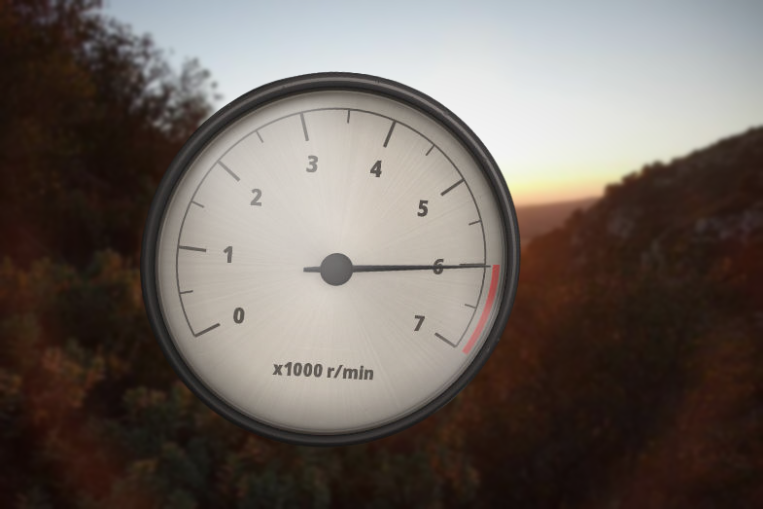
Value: 6000,rpm
